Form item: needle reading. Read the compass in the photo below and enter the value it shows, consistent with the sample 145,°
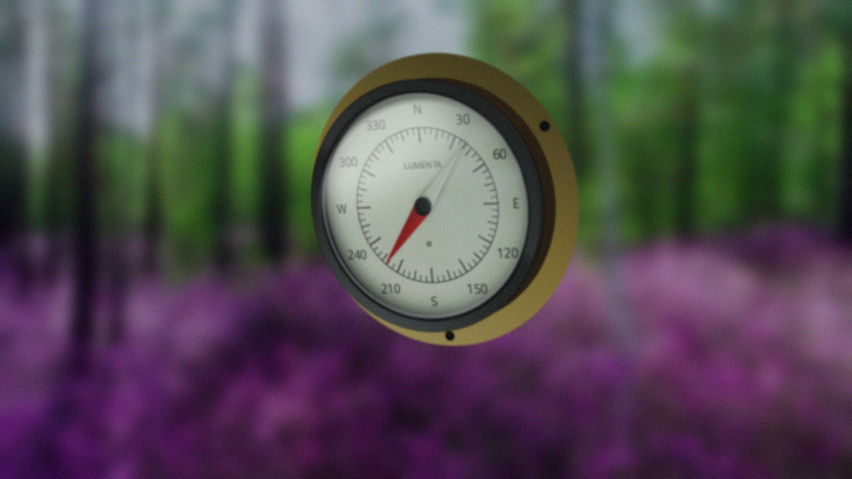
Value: 220,°
